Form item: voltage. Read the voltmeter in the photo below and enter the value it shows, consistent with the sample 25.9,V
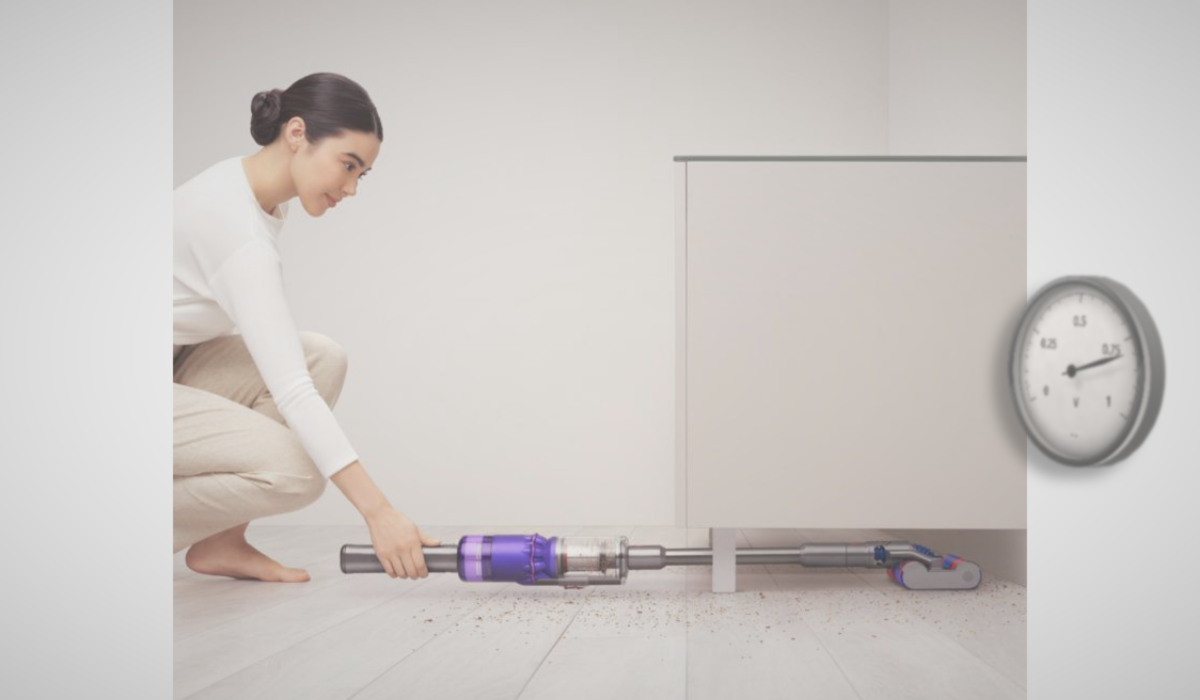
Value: 0.8,V
